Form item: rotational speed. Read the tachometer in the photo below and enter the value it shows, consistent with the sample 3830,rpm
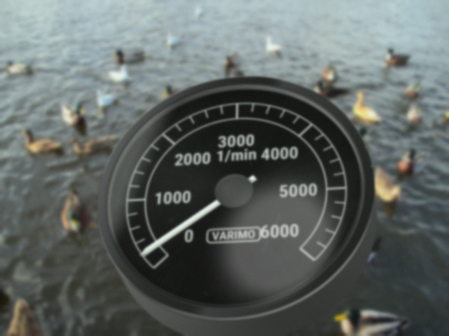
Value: 200,rpm
